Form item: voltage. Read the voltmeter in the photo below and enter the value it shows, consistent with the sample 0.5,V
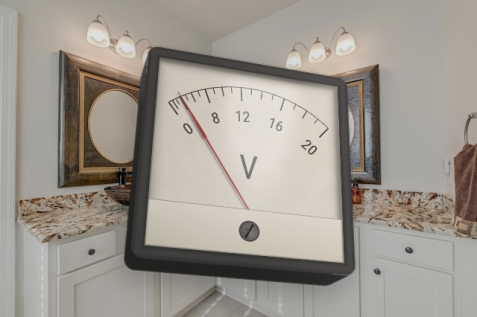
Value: 4,V
